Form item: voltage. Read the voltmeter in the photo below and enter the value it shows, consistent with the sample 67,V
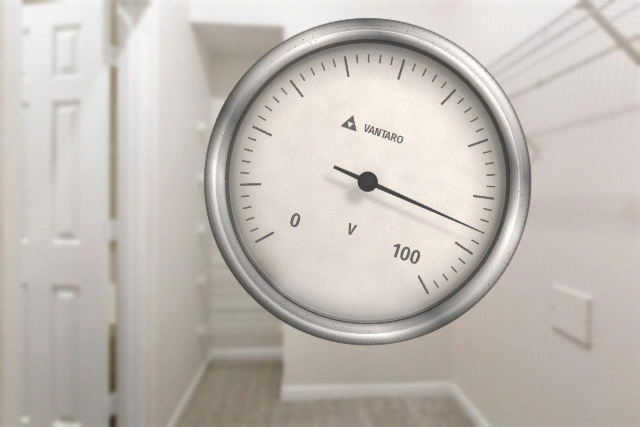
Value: 86,V
